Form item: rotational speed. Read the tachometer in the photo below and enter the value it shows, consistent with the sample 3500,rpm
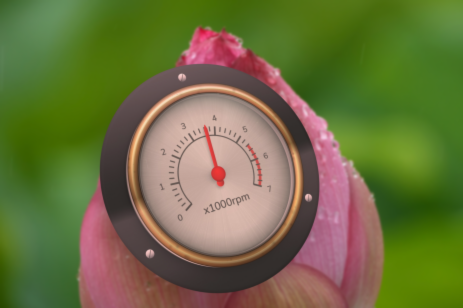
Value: 3600,rpm
